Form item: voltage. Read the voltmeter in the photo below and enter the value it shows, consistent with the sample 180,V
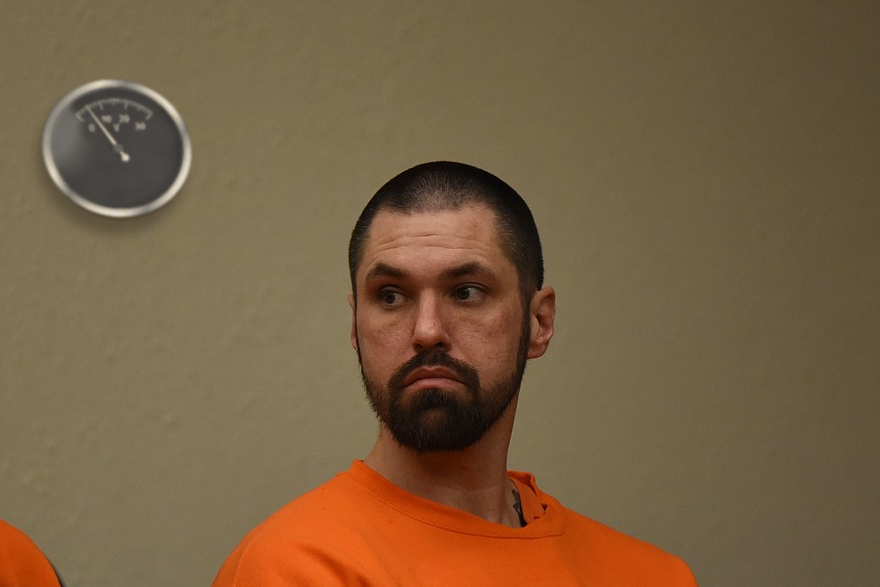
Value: 5,V
